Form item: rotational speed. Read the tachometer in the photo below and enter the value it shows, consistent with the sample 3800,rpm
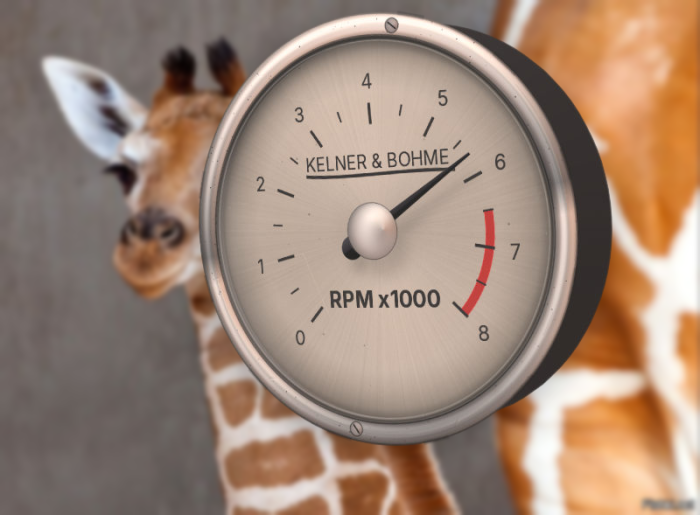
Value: 5750,rpm
